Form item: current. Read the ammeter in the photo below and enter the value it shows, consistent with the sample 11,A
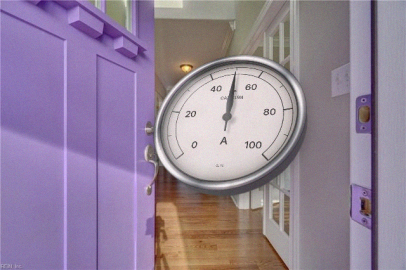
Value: 50,A
